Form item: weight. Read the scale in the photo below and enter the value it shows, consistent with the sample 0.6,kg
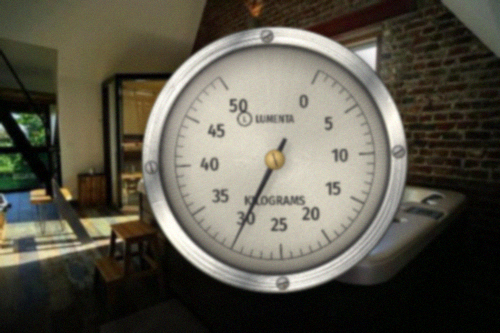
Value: 30,kg
